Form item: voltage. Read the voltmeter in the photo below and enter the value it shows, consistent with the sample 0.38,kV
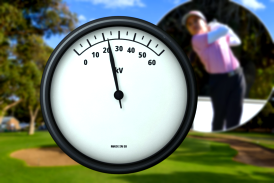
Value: 22.5,kV
